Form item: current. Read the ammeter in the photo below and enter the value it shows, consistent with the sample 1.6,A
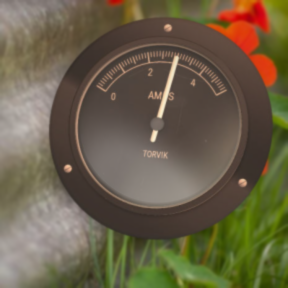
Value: 3,A
